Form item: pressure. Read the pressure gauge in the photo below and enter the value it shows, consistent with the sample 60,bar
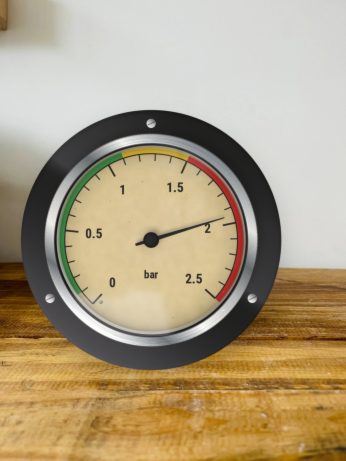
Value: 1.95,bar
